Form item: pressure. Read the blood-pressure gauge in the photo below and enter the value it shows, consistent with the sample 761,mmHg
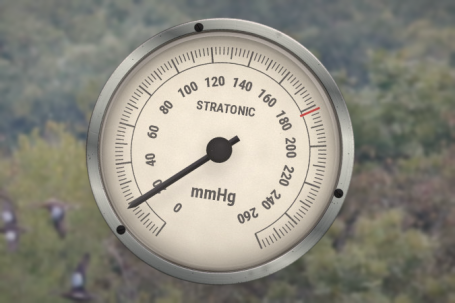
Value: 18,mmHg
